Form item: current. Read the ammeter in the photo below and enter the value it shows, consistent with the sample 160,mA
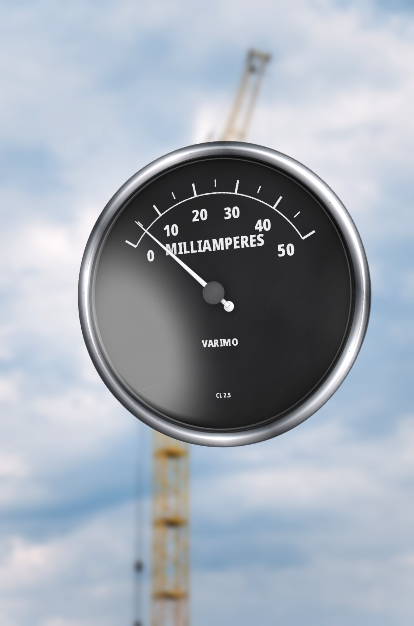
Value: 5,mA
